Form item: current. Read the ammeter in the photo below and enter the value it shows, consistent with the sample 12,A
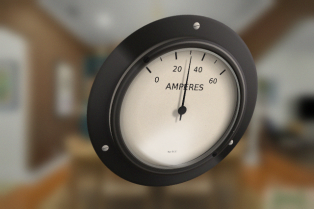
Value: 30,A
